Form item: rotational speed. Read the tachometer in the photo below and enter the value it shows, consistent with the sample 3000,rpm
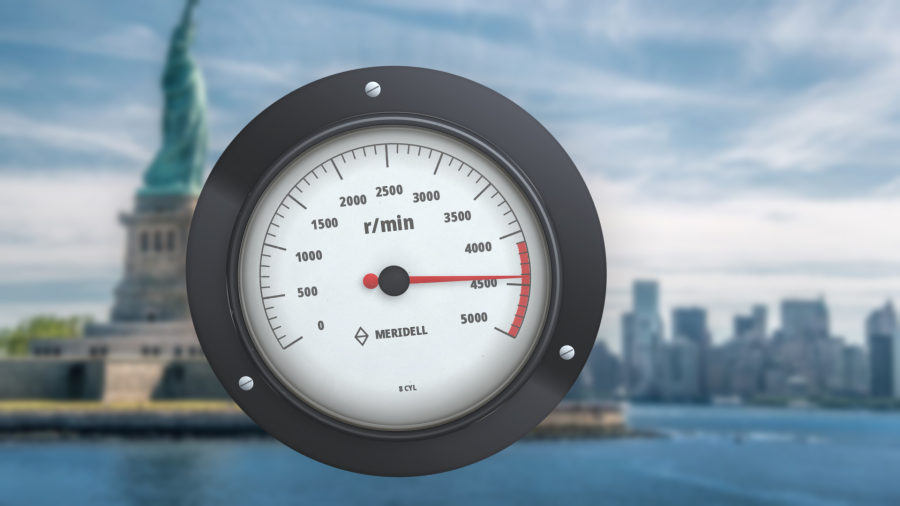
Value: 4400,rpm
